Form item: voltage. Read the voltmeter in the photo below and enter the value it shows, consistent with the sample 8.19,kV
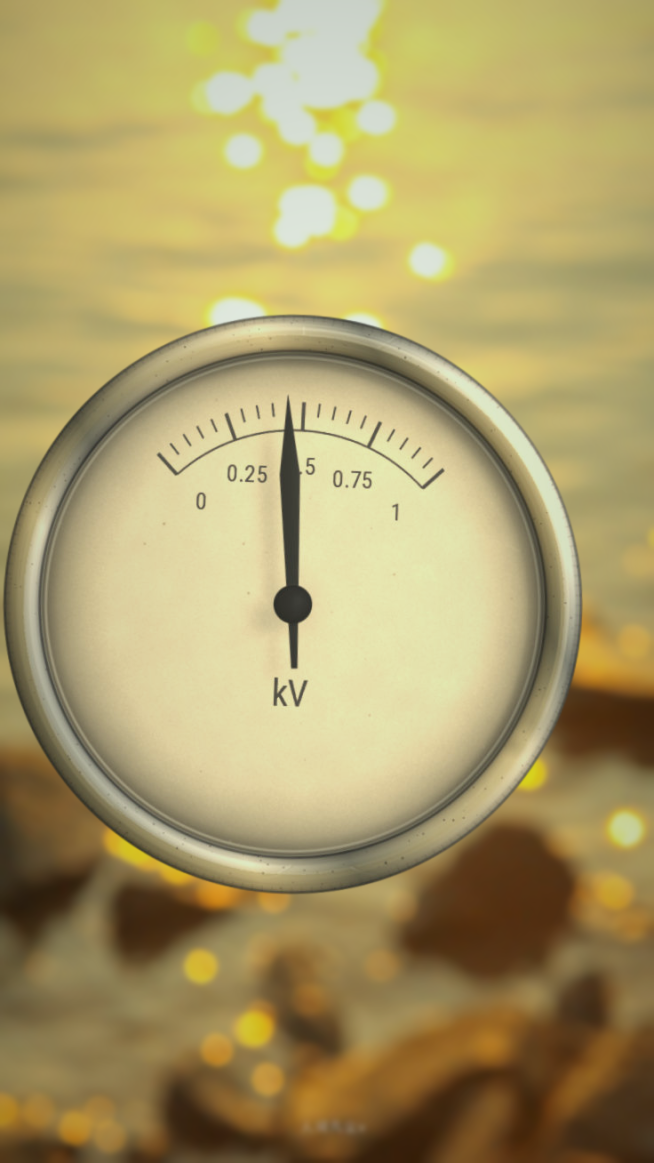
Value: 0.45,kV
